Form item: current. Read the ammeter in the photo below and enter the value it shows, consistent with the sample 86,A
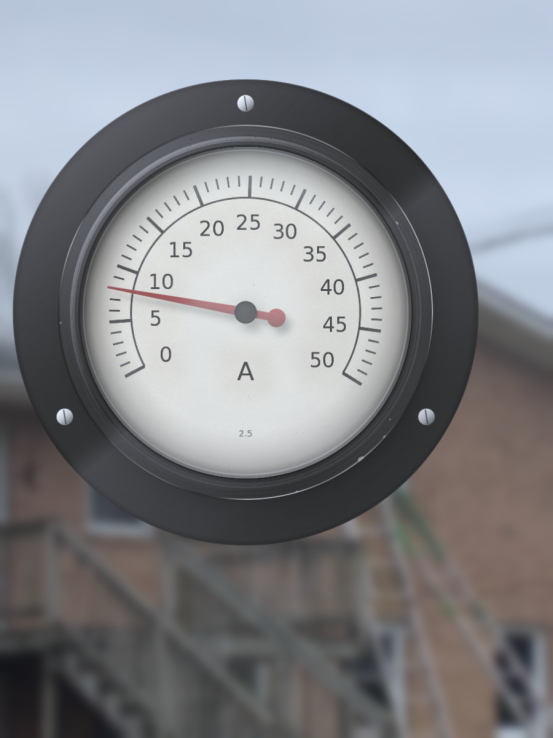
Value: 8,A
